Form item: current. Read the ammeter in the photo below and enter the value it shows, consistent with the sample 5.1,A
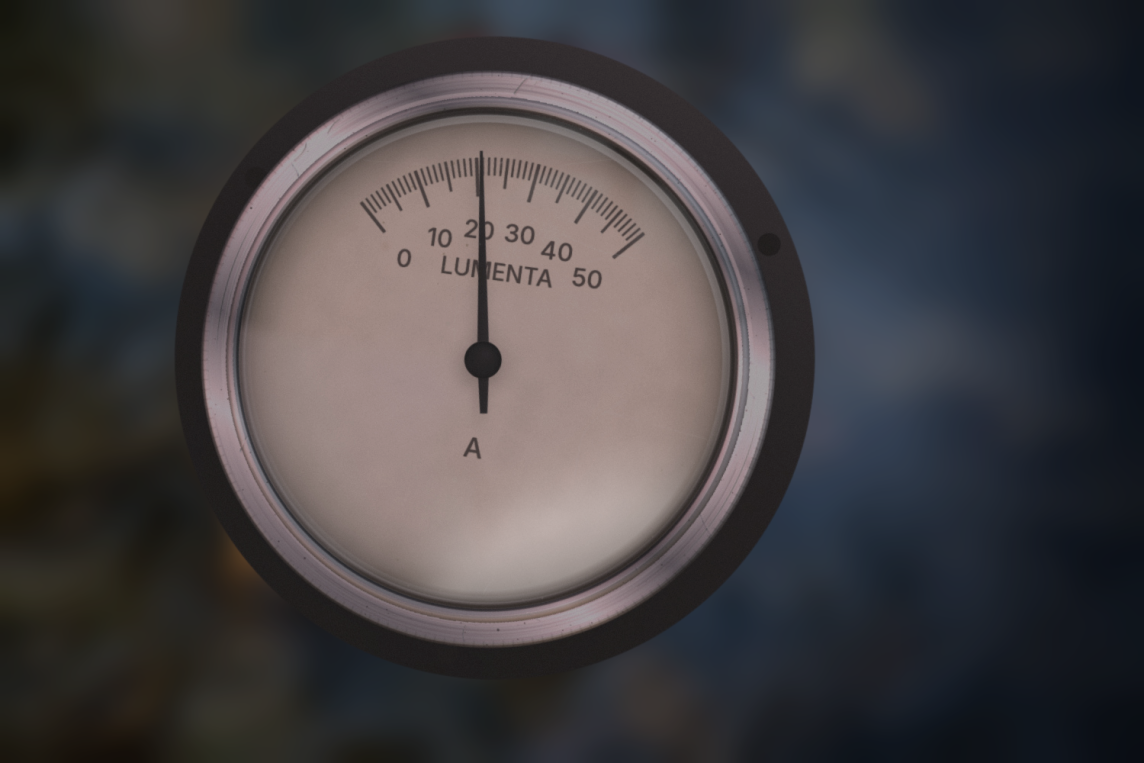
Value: 21,A
